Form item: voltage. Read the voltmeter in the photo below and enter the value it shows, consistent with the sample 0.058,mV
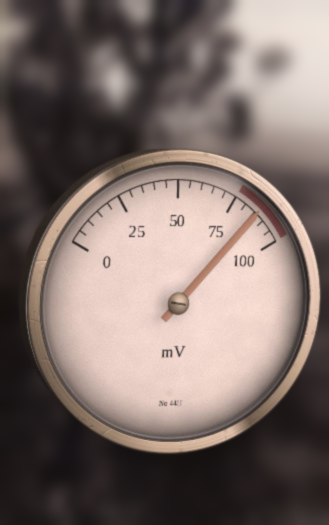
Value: 85,mV
